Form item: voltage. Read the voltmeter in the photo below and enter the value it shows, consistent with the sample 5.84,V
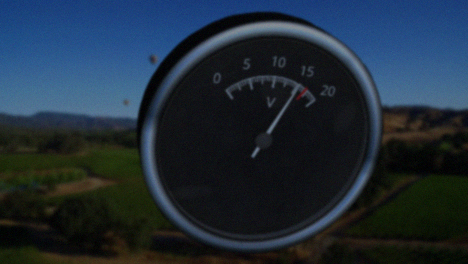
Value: 15,V
